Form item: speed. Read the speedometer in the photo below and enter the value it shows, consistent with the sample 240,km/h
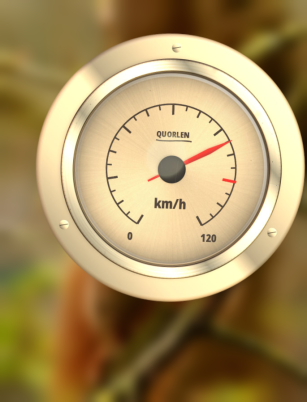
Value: 85,km/h
